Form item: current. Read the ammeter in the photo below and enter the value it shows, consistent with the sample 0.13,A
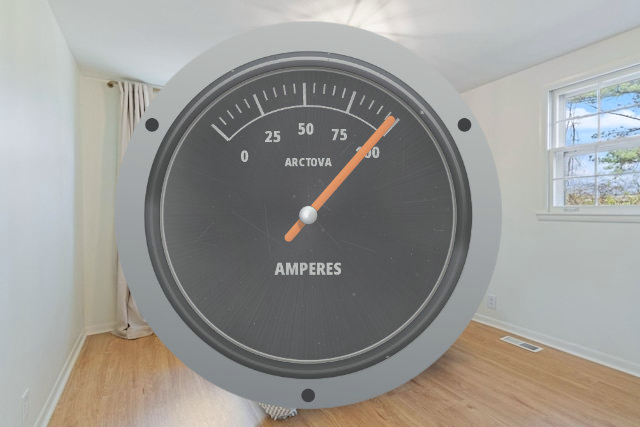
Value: 97.5,A
